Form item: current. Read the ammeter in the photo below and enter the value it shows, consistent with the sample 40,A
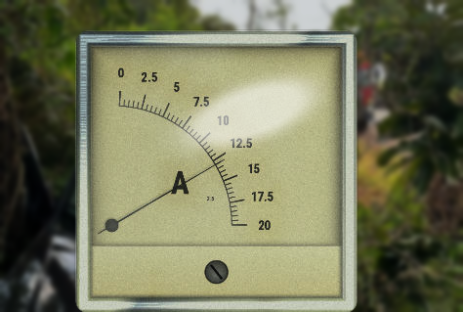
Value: 13,A
